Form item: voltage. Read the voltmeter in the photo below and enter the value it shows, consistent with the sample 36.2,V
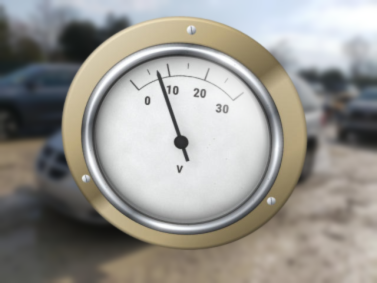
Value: 7.5,V
